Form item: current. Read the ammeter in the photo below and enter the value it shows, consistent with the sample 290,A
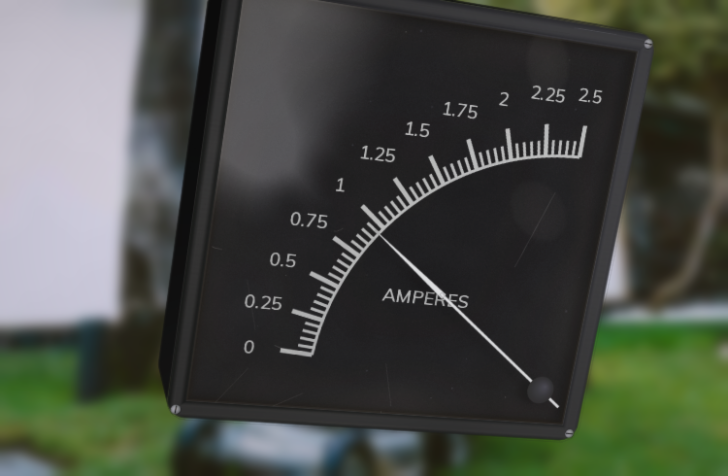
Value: 0.95,A
